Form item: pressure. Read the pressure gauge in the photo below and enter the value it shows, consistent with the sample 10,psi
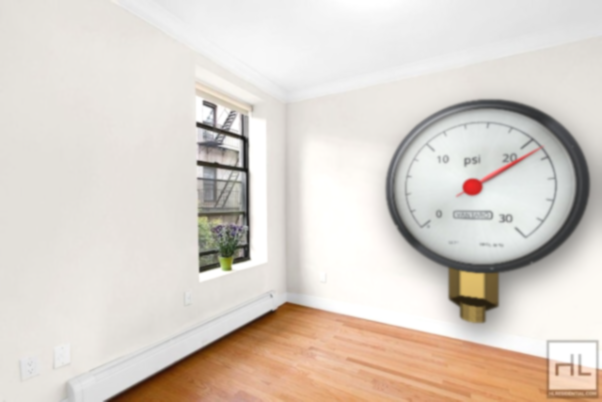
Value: 21,psi
